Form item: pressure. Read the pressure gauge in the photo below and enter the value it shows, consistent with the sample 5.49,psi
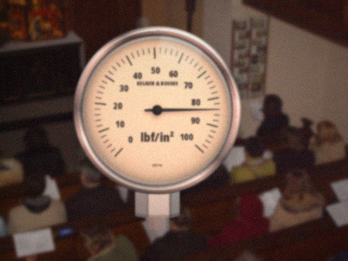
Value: 84,psi
